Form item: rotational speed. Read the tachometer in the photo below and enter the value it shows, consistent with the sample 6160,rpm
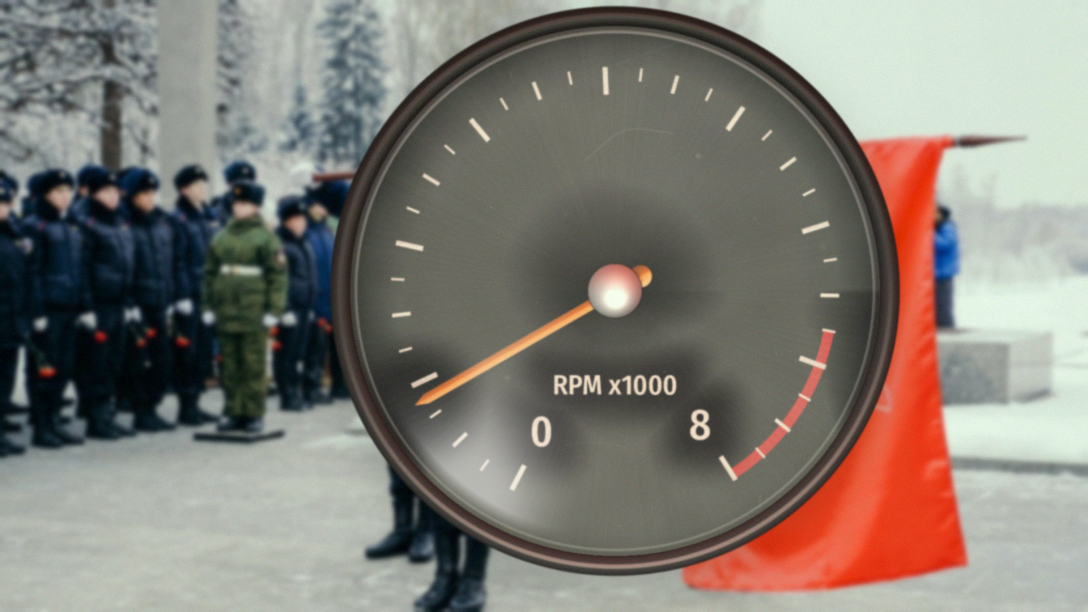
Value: 875,rpm
